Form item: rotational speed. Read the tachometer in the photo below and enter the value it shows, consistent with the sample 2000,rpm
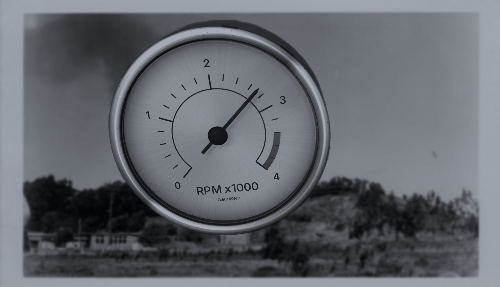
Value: 2700,rpm
